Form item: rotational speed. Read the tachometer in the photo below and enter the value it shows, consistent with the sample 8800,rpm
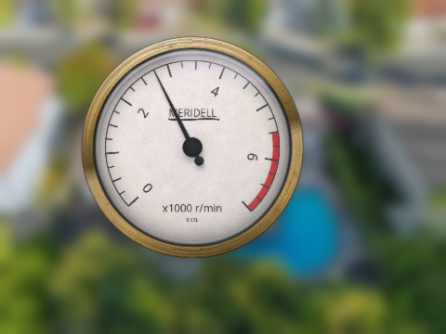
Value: 2750,rpm
